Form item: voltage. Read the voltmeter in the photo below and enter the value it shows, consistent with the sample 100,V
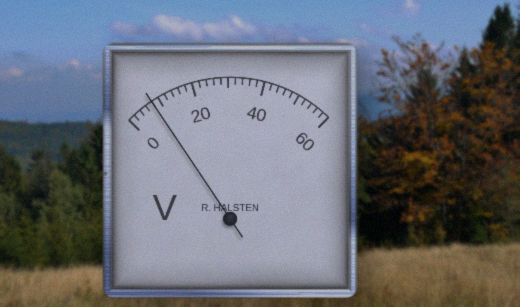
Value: 8,V
